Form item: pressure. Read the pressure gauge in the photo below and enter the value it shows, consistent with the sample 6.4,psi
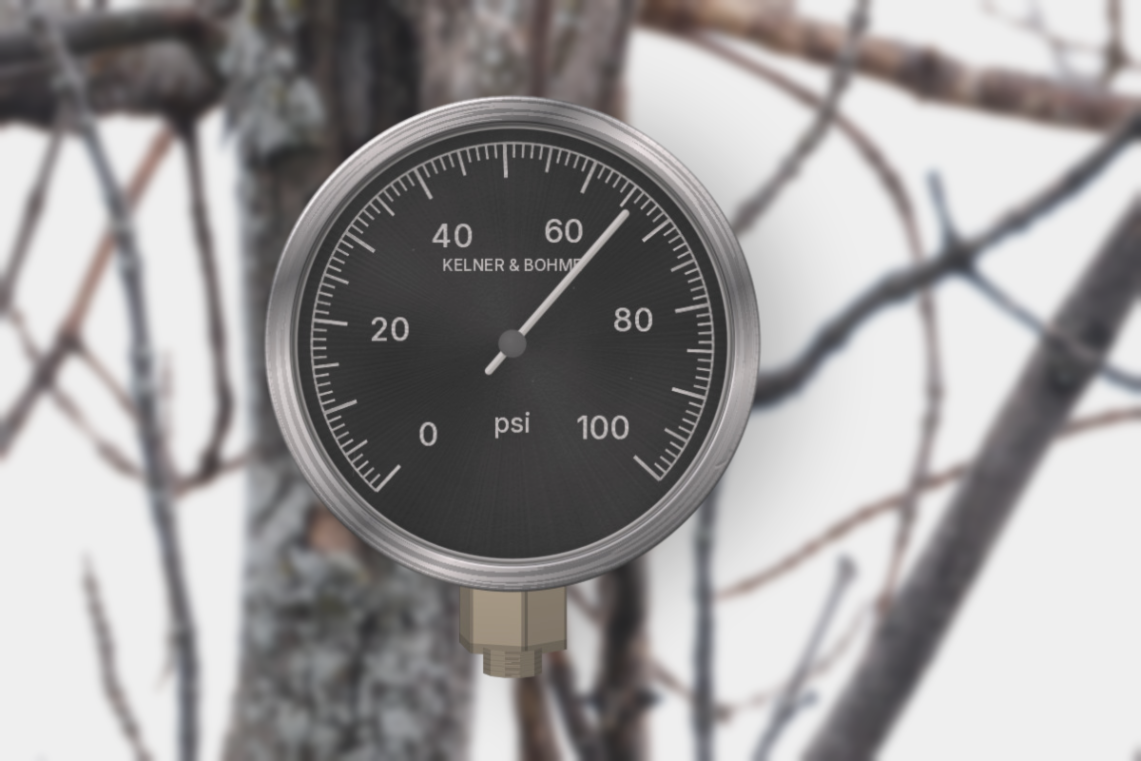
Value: 66,psi
